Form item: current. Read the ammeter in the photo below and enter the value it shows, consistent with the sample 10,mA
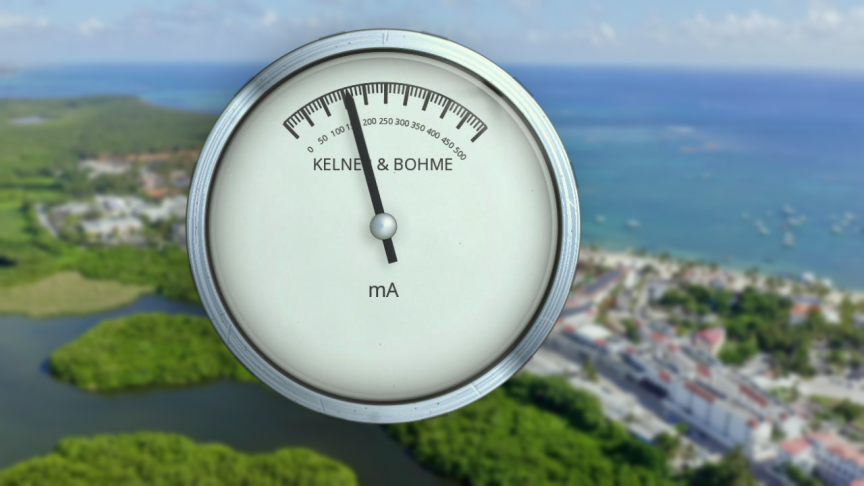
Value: 160,mA
